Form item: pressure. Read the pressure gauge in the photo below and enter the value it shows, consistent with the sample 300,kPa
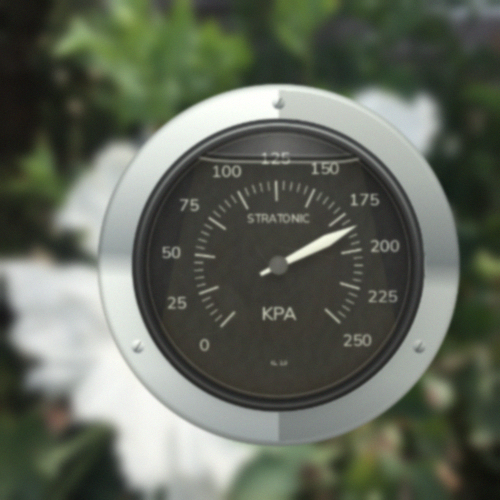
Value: 185,kPa
